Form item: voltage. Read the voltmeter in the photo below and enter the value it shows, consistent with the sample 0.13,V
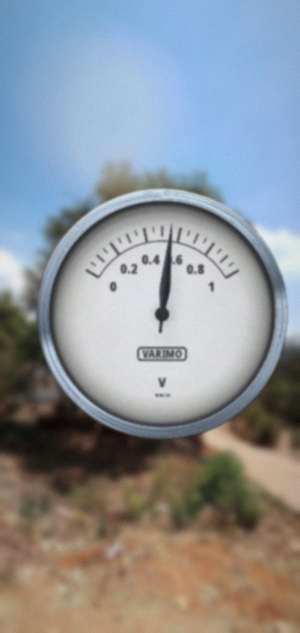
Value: 0.55,V
